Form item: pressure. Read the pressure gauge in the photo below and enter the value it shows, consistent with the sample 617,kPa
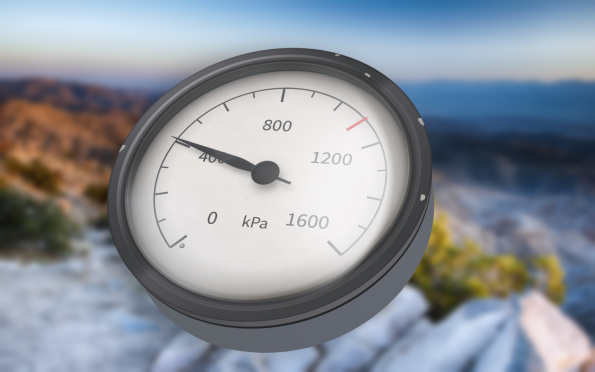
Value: 400,kPa
